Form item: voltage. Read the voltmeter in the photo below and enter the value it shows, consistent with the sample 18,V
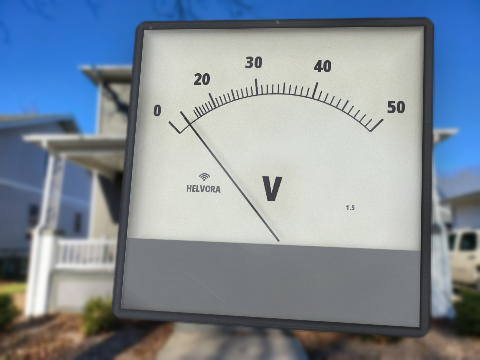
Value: 10,V
